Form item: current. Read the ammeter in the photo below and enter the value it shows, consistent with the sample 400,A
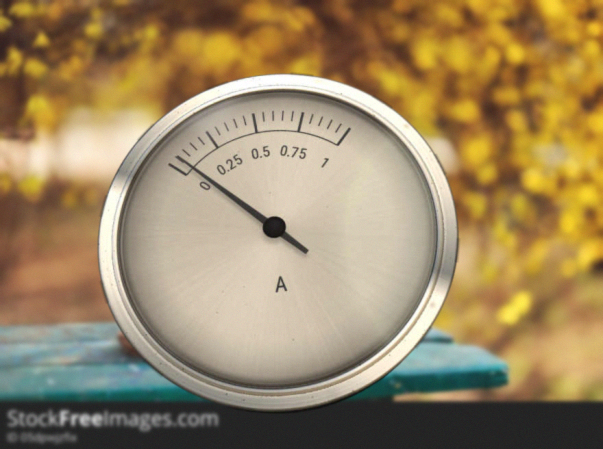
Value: 0.05,A
